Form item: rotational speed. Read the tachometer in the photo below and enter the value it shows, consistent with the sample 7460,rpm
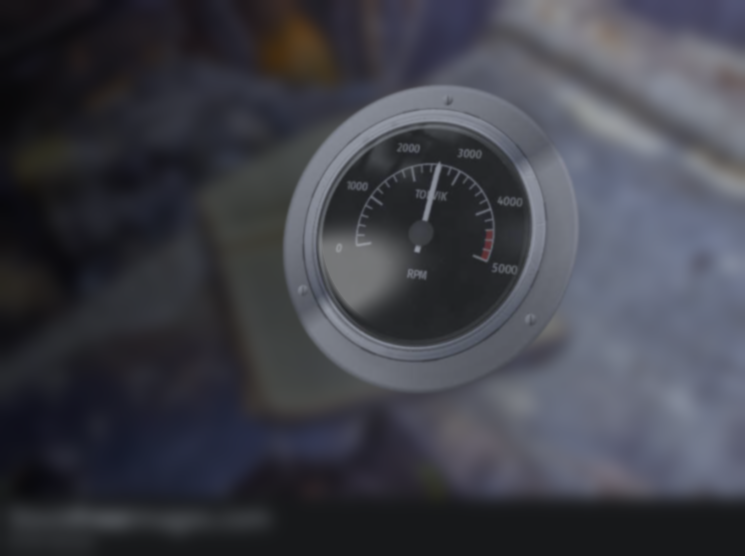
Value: 2600,rpm
